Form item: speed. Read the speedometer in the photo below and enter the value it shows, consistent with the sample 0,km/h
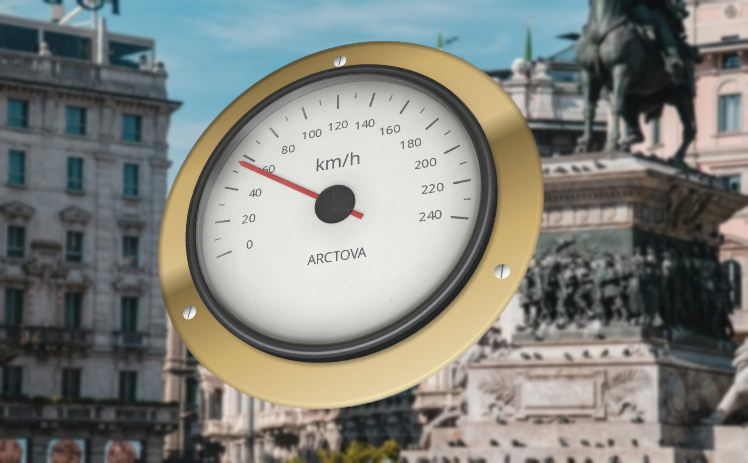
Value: 55,km/h
